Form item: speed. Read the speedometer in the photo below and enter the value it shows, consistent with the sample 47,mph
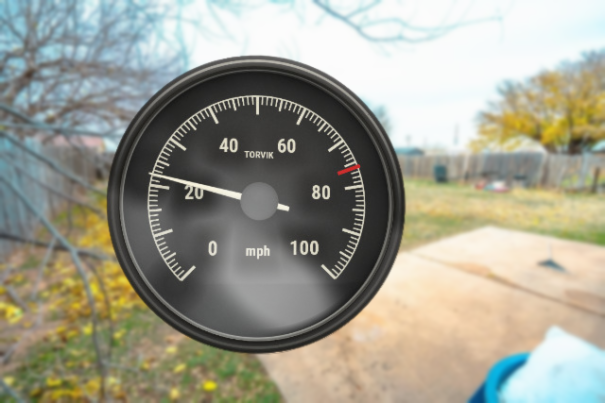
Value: 22,mph
